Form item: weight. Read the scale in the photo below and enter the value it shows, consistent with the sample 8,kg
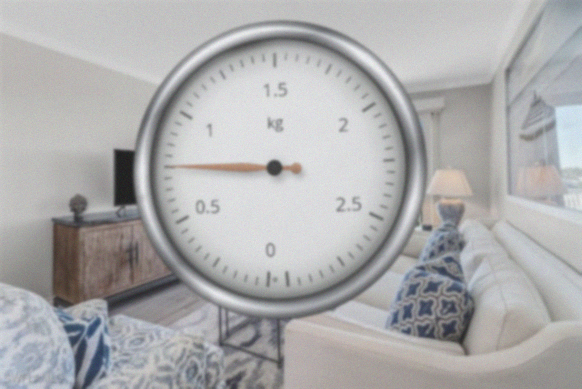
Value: 0.75,kg
